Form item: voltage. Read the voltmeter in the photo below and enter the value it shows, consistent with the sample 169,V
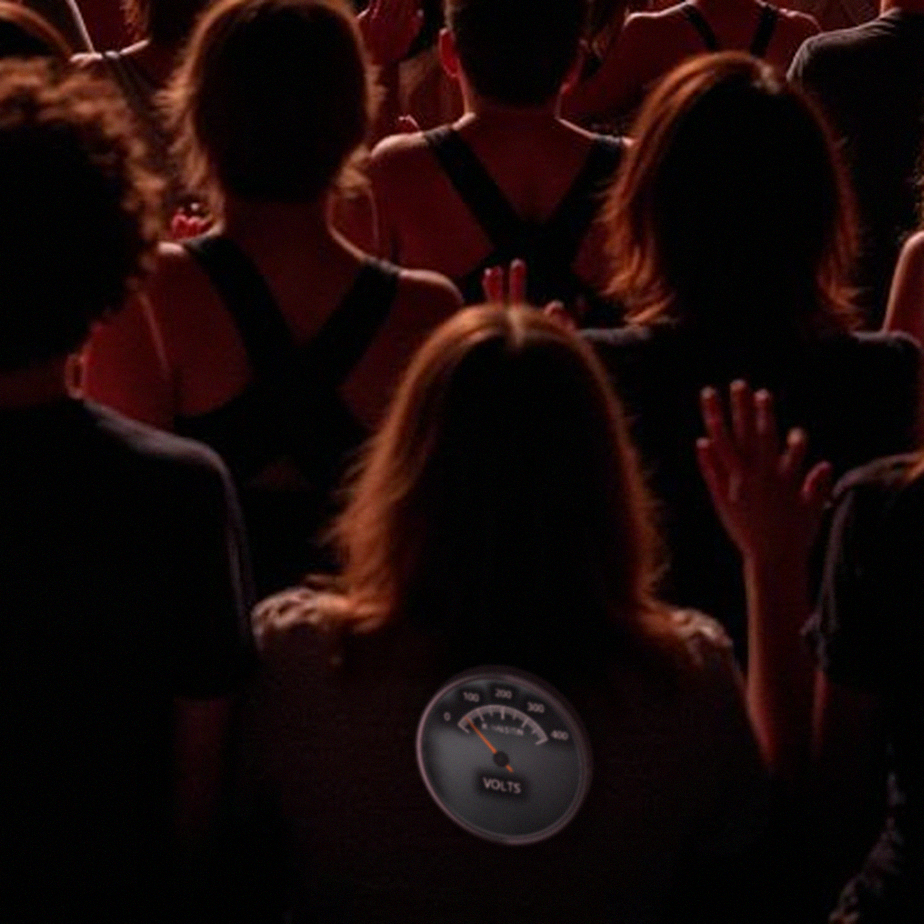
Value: 50,V
